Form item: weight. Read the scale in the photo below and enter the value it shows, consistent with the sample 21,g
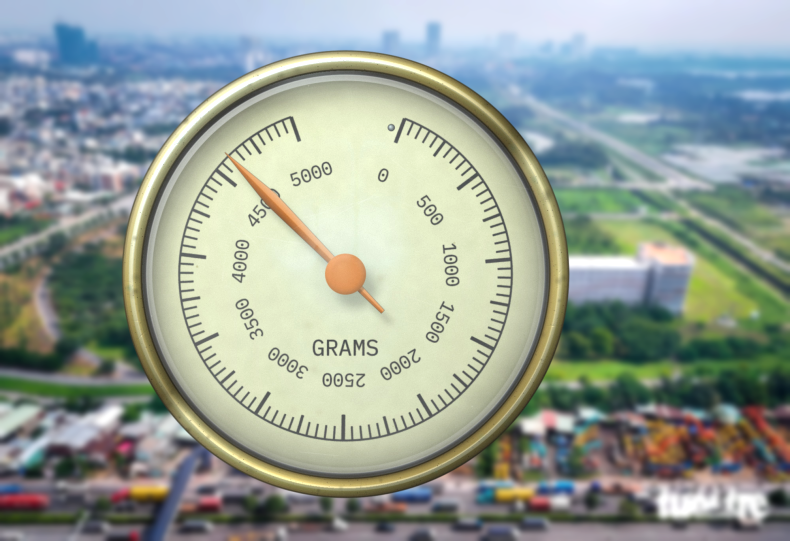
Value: 4600,g
